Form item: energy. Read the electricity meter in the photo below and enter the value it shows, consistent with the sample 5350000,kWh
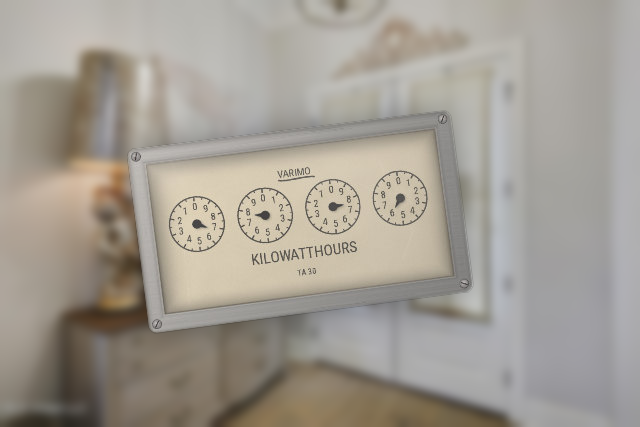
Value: 6776,kWh
